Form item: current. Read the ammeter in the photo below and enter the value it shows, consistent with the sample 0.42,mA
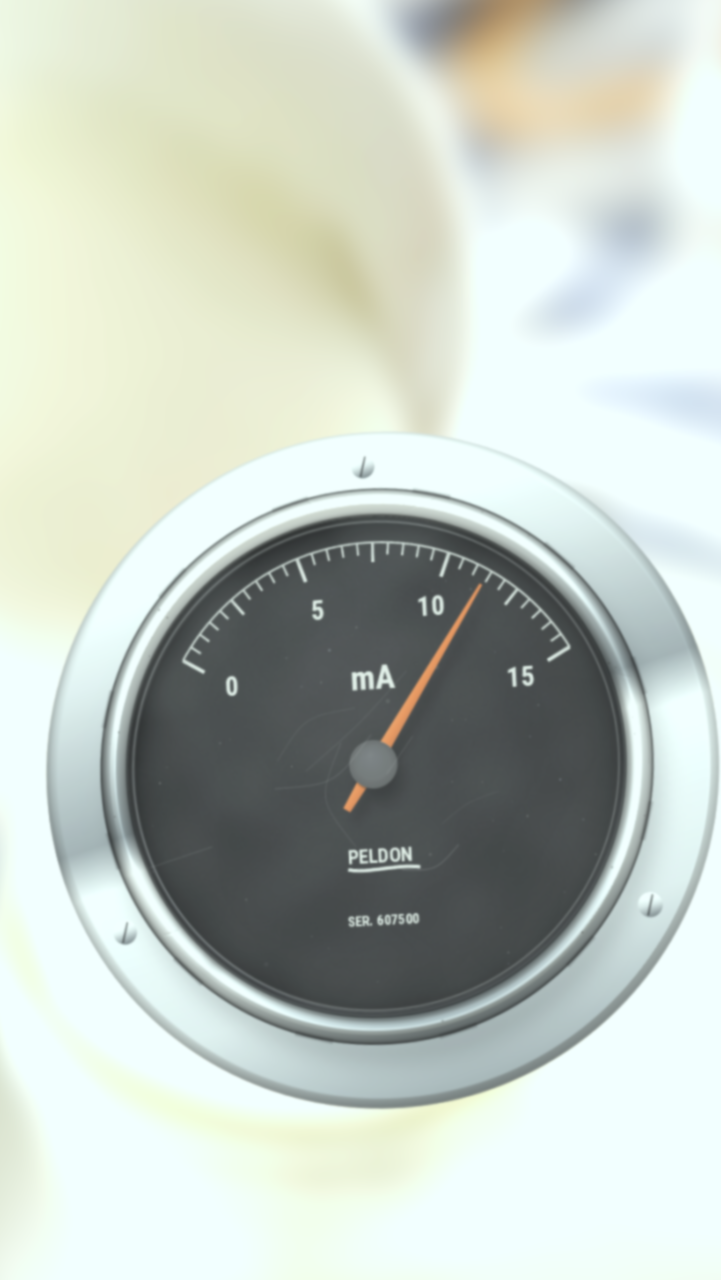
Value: 11.5,mA
